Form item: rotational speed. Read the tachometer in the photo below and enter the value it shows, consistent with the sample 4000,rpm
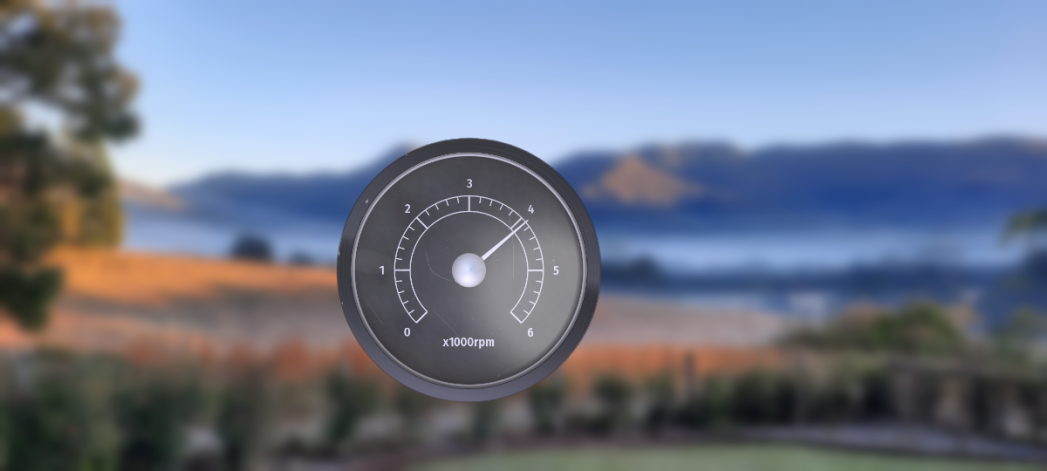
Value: 4100,rpm
